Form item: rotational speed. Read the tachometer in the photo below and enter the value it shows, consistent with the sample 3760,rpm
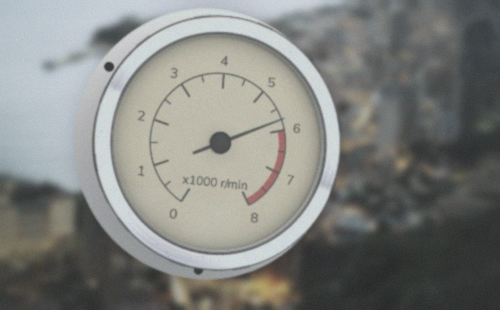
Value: 5750,rpm
